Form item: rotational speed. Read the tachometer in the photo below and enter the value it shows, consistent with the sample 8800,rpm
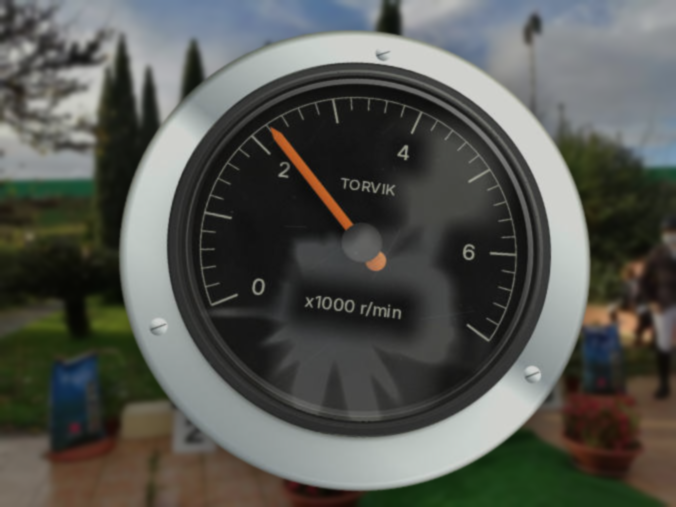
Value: 2200,rpm
